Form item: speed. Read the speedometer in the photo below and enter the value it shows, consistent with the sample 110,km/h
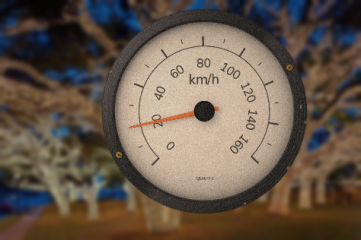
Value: 20,km/h
